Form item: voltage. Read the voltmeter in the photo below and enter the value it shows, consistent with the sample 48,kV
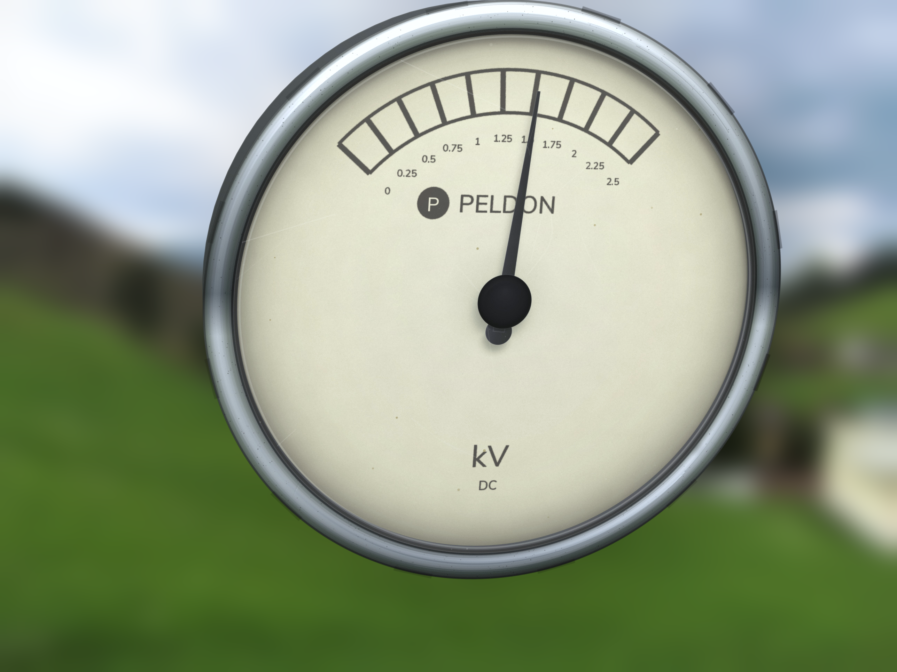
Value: 1.5,kV
